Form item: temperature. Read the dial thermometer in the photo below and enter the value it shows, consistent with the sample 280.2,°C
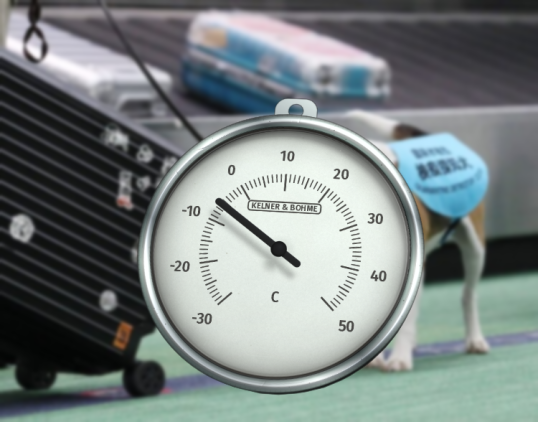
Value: -6,°C
